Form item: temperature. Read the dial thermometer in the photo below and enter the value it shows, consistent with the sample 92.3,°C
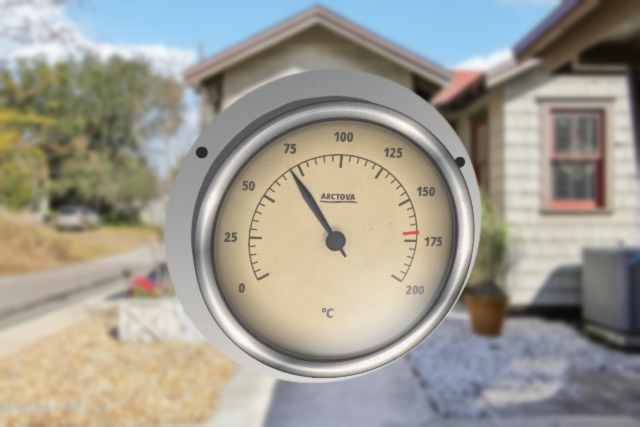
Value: 70,°C
